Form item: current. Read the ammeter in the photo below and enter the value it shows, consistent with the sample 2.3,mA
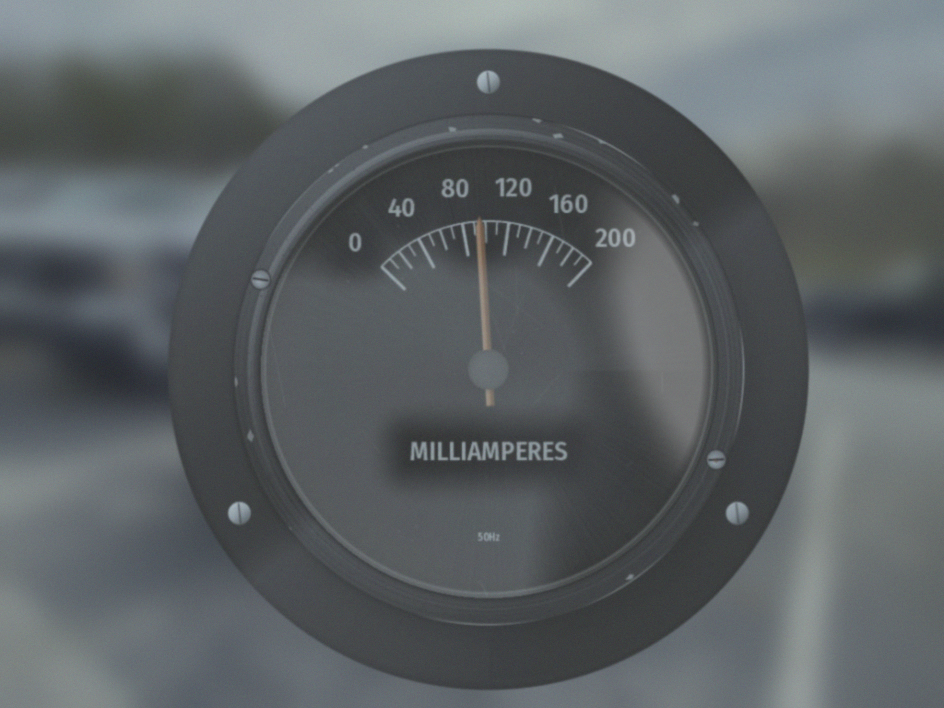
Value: 95,mA
